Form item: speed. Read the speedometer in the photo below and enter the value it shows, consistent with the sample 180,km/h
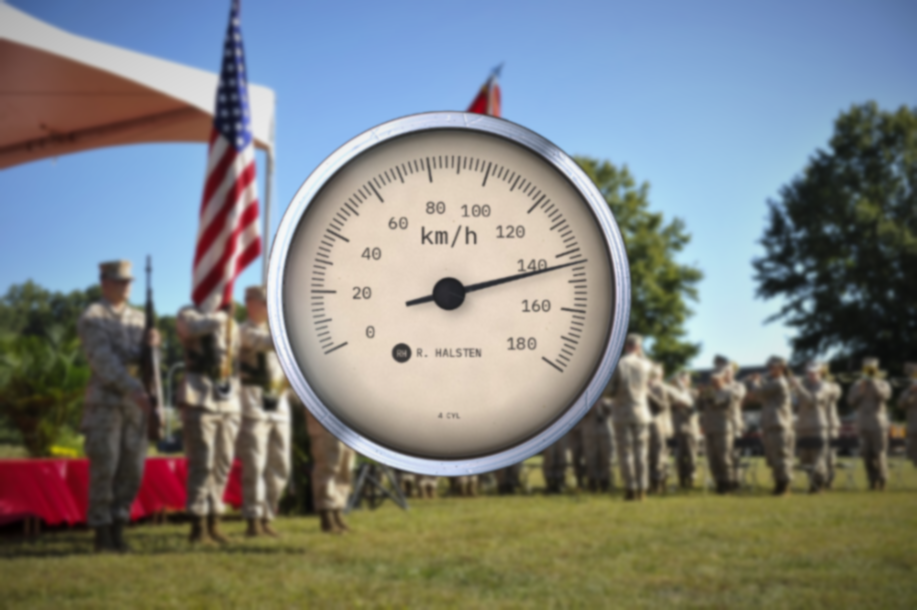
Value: 144,km/h
